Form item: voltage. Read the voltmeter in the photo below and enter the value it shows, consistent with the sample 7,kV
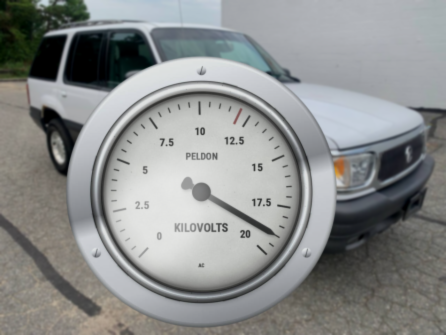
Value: 19,kV
